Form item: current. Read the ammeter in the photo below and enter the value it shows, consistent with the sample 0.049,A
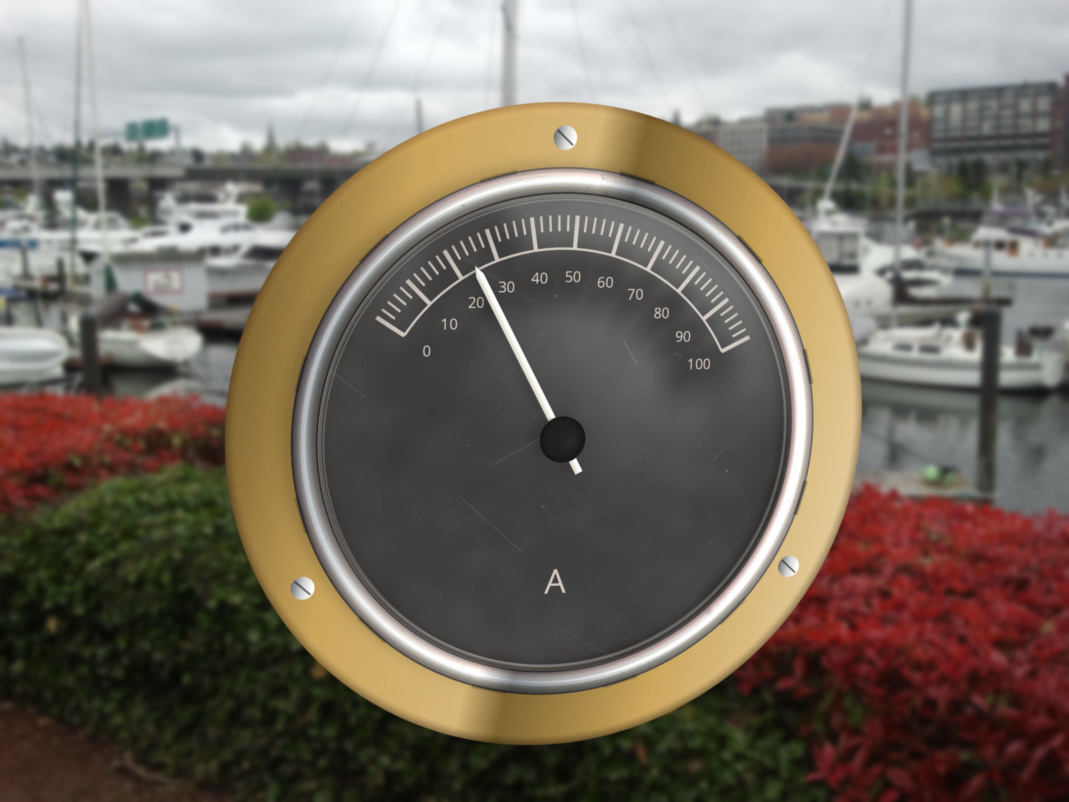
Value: 24,A
